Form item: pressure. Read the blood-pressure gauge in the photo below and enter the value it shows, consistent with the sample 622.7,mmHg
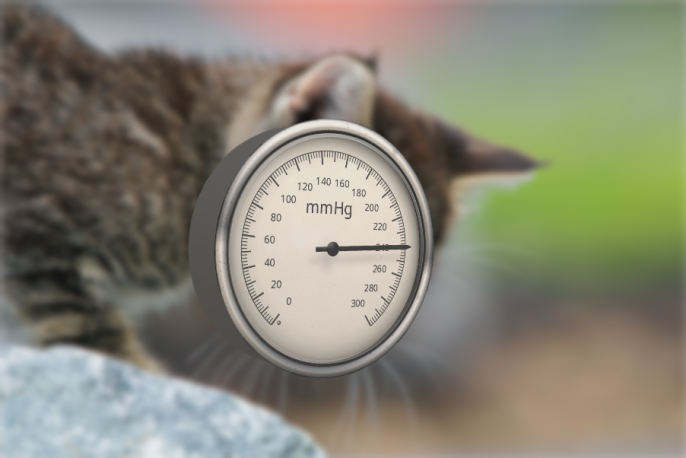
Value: 240,mmHg
